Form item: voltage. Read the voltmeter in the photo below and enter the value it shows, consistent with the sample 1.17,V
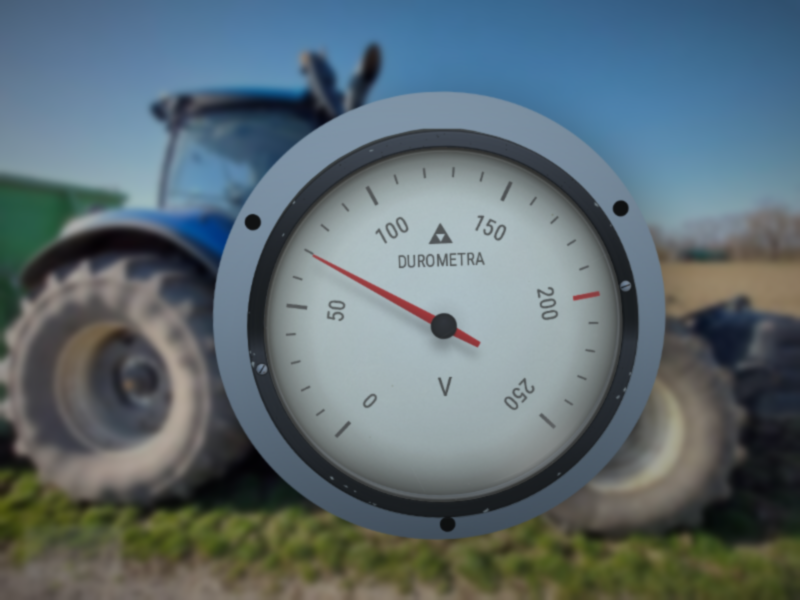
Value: 70,V
